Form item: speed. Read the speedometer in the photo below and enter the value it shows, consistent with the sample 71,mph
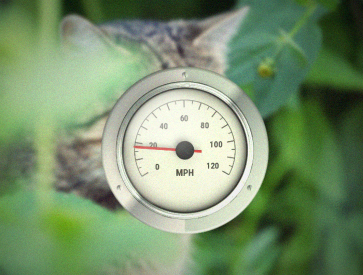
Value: 17.5,mph
